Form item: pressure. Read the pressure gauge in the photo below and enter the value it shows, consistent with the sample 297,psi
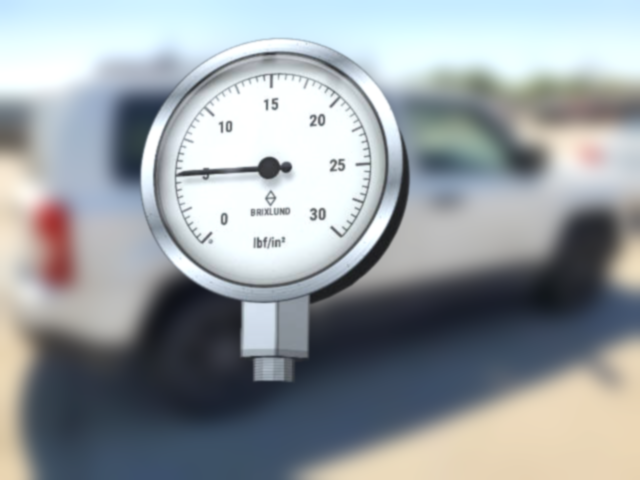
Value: 5,psi
